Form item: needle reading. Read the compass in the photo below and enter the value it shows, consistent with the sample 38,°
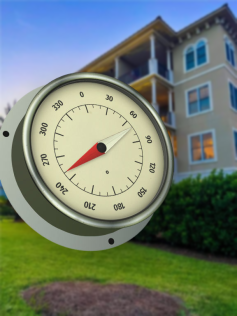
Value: 250,°
